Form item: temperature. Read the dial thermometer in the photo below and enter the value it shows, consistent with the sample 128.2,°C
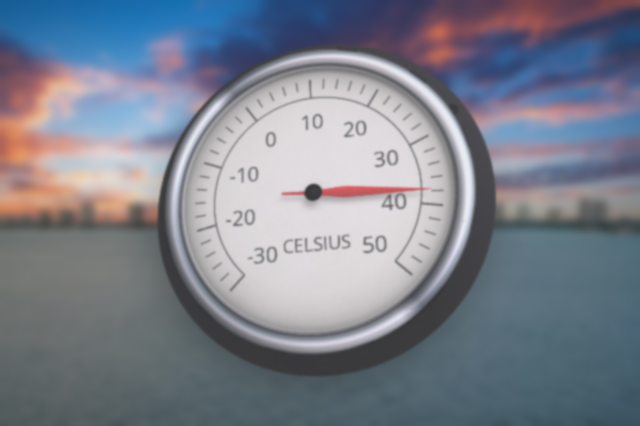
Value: 38,°C
